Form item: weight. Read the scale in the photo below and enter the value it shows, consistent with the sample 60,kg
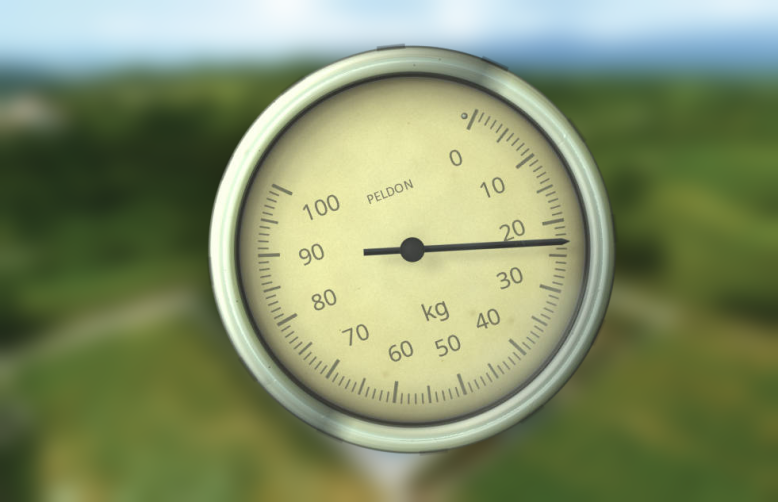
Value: 23,kg
